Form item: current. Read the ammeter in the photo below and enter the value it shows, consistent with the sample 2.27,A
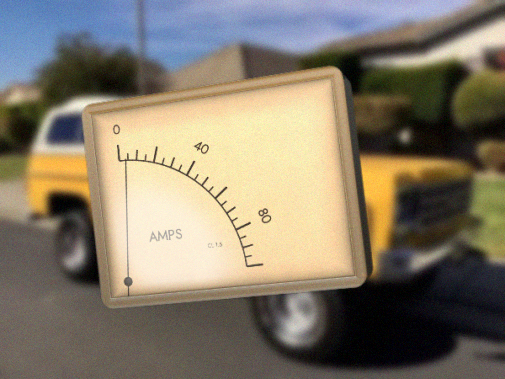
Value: 5,A
